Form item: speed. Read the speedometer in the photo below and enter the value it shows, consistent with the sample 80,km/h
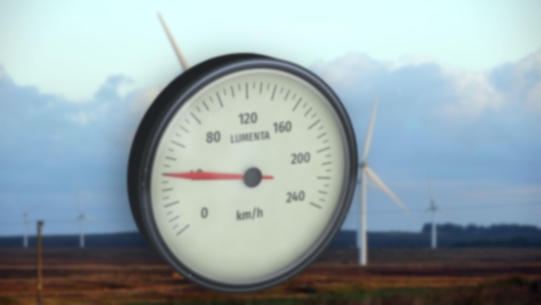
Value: 40,km/h
